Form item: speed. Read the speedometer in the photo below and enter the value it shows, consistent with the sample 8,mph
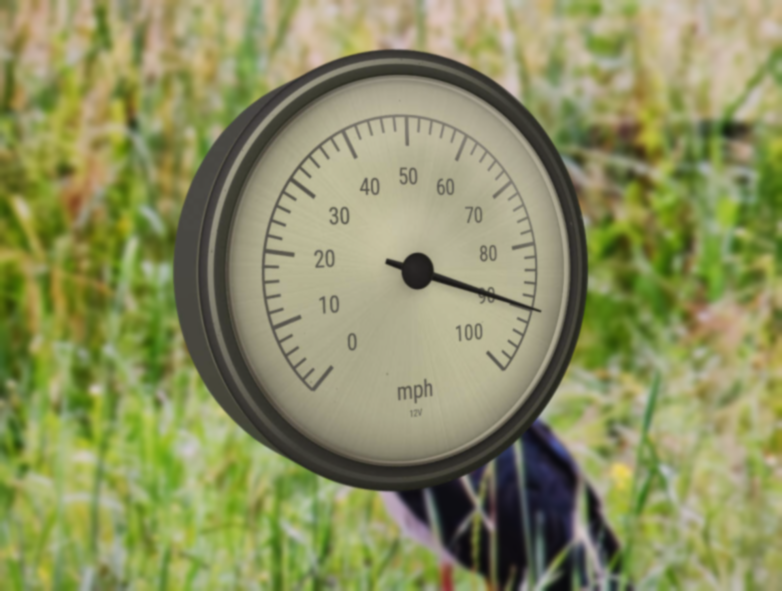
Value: 90,mph
